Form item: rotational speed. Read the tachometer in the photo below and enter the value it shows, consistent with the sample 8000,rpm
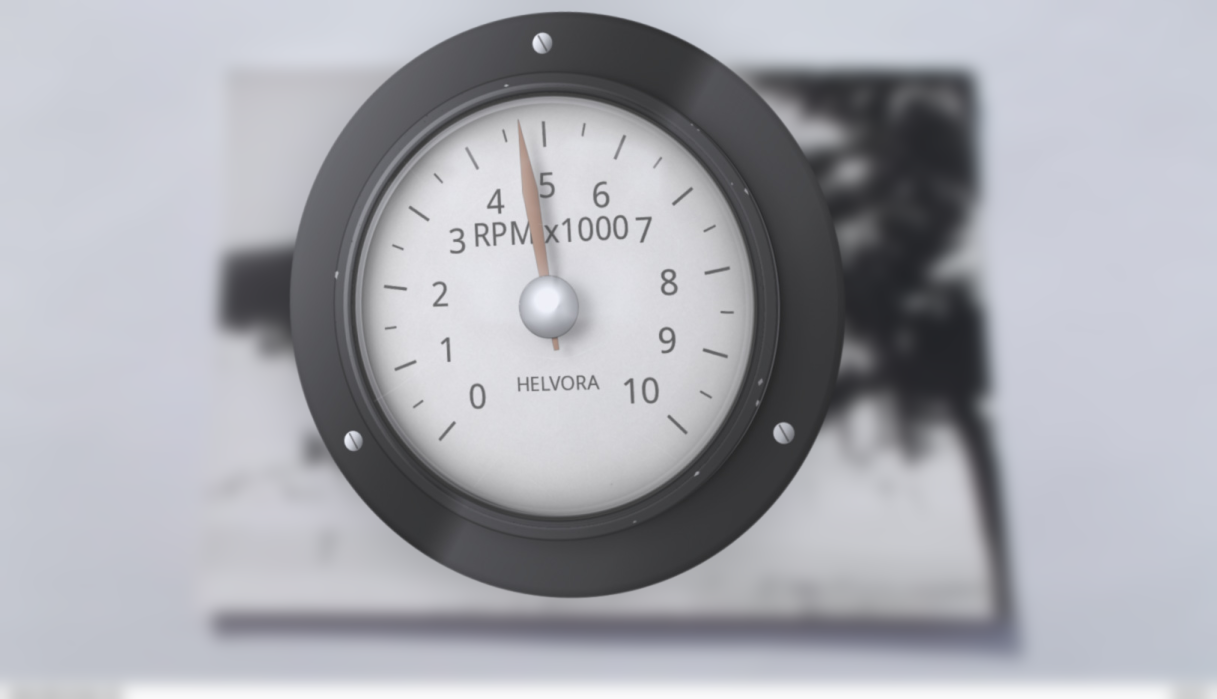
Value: 4750,rpm
